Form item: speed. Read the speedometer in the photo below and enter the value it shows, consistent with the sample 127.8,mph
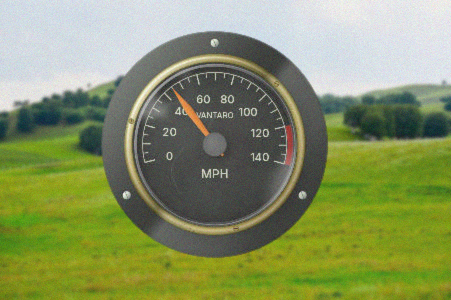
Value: 45,mph
